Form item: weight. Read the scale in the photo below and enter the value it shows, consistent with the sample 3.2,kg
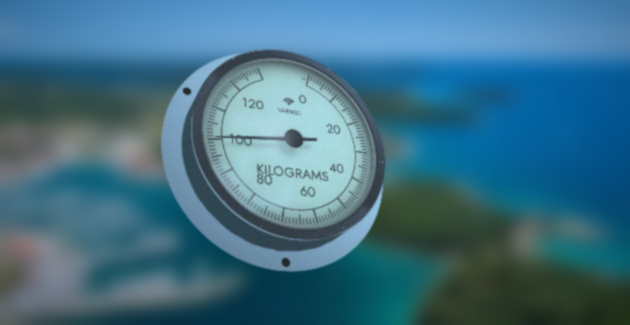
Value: 100,kg
